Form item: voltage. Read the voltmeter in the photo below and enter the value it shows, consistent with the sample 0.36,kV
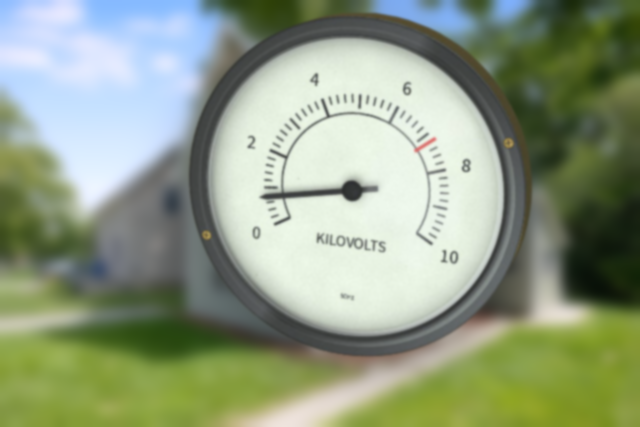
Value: 0.8,kV
